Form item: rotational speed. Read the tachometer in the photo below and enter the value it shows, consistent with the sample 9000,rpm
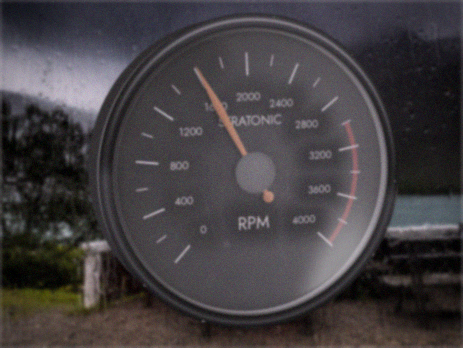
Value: 1600,rpm
